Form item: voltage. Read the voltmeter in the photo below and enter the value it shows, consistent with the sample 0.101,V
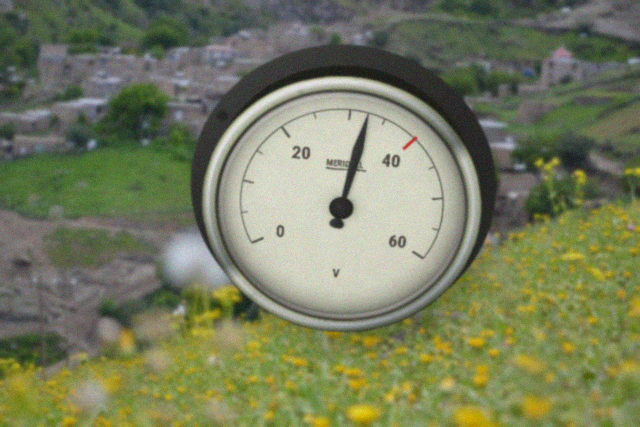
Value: 32.5,V
